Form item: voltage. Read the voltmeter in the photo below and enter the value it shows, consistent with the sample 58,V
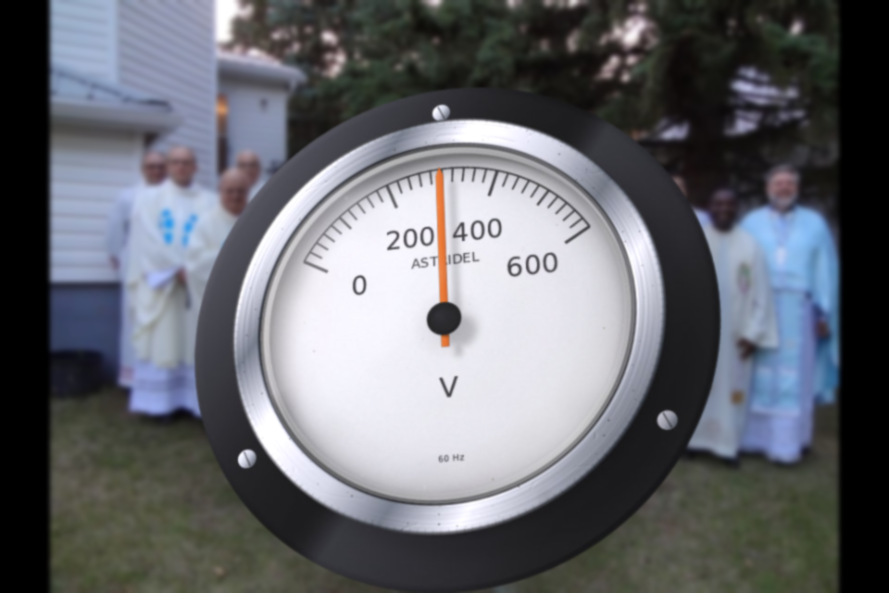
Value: 300,V
